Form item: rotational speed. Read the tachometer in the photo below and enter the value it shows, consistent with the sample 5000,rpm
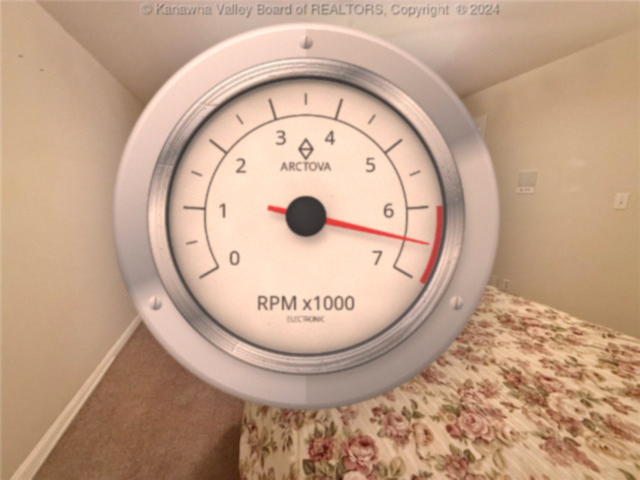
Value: 6500,rpm
